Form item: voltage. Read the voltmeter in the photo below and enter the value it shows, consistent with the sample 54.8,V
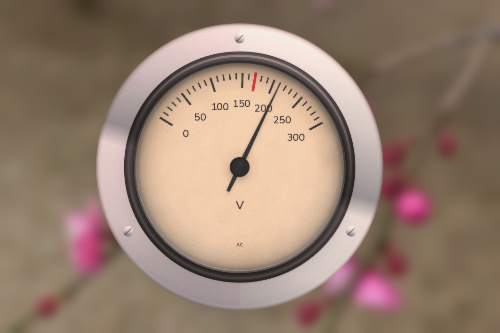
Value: 210,V
